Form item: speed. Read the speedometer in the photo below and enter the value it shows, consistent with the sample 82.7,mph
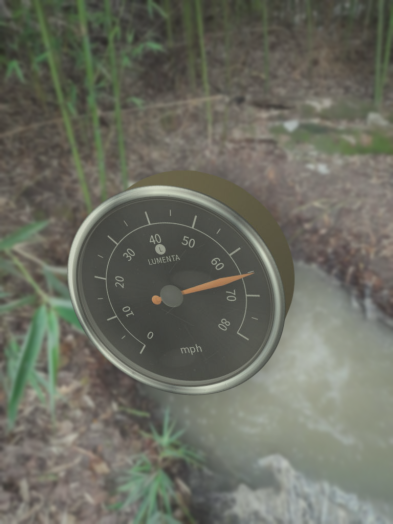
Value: 65,mph
